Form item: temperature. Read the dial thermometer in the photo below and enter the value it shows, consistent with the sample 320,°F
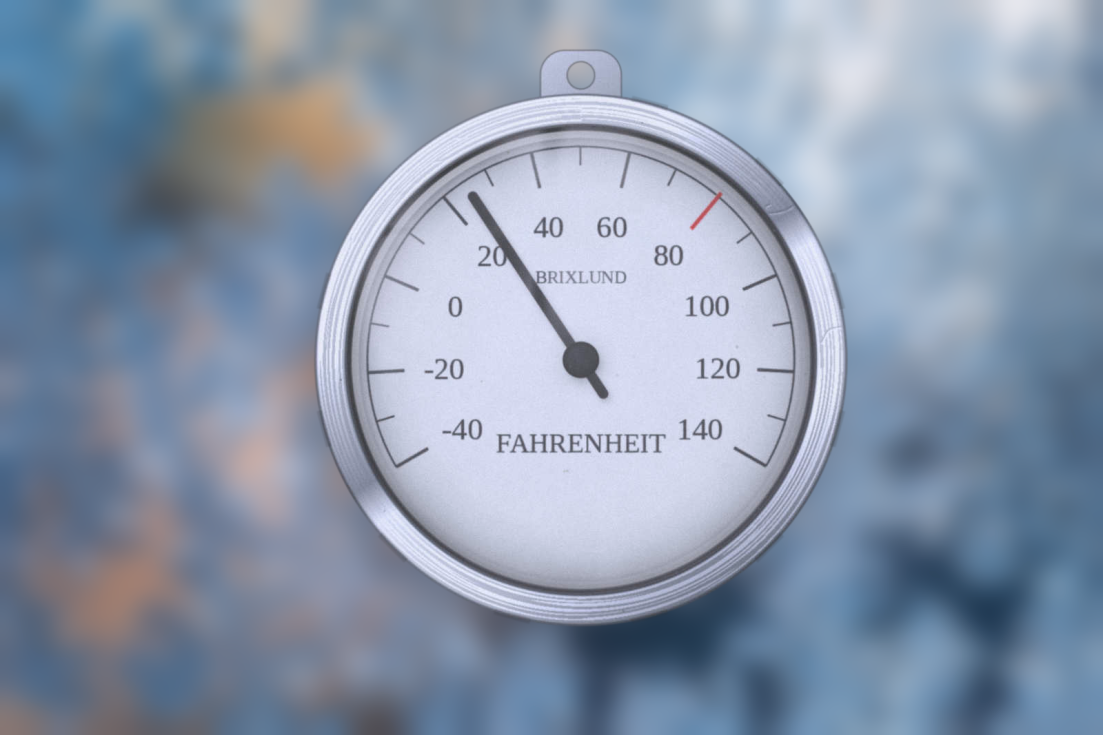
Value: 25,°F
